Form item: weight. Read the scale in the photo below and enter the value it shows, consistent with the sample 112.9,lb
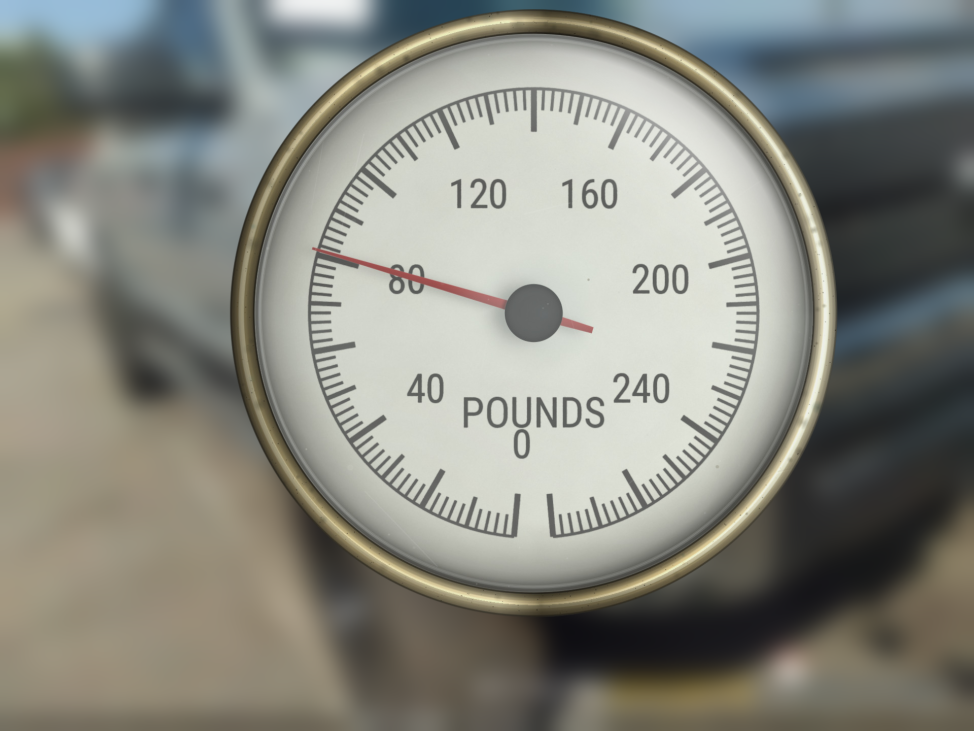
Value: 81,lb
